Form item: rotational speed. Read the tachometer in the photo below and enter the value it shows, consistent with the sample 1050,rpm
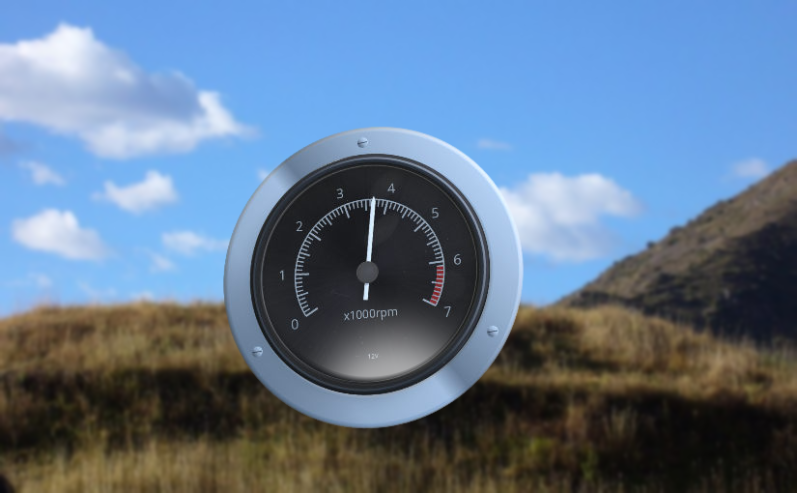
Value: 3700,rpm
